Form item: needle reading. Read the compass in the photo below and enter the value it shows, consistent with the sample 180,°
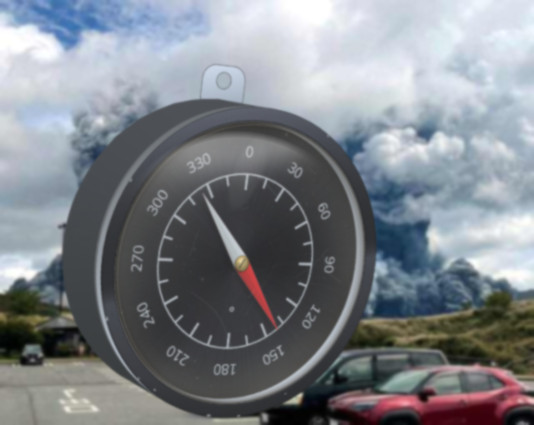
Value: 142.5,°
